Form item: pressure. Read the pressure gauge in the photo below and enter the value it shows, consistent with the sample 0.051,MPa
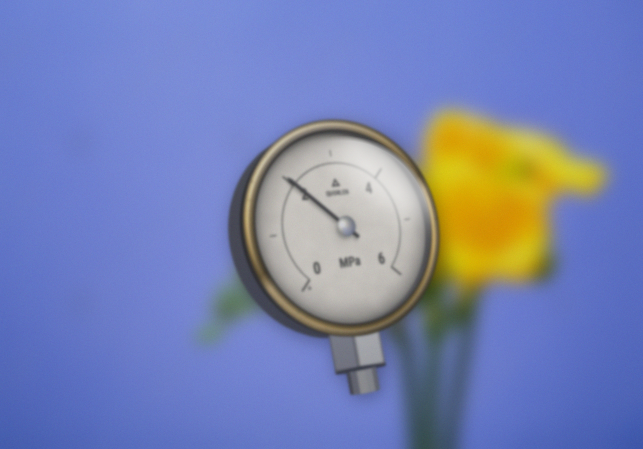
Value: 2,MPa
